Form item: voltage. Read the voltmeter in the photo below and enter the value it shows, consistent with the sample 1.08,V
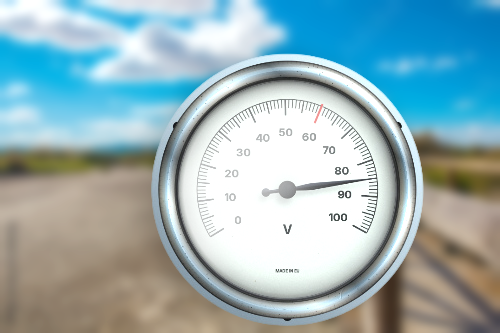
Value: 85,V
